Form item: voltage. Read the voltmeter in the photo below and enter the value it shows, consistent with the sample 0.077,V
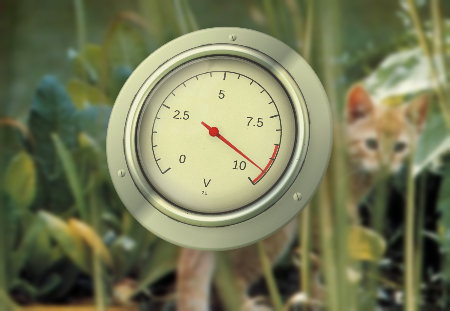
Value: 9.5,V
